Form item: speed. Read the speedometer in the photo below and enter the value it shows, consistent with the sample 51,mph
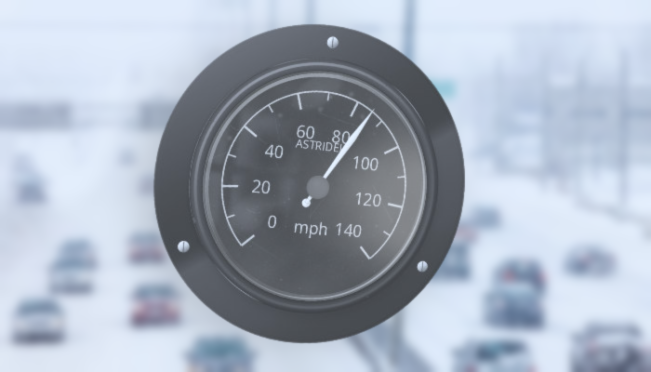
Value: 85,mph
